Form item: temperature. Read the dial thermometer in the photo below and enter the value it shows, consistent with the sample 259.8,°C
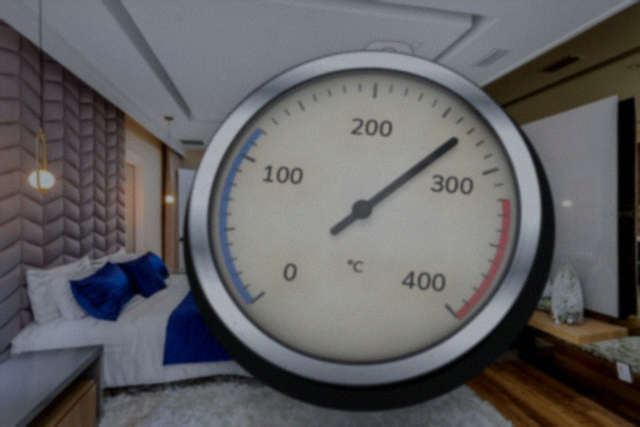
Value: 270,°C
